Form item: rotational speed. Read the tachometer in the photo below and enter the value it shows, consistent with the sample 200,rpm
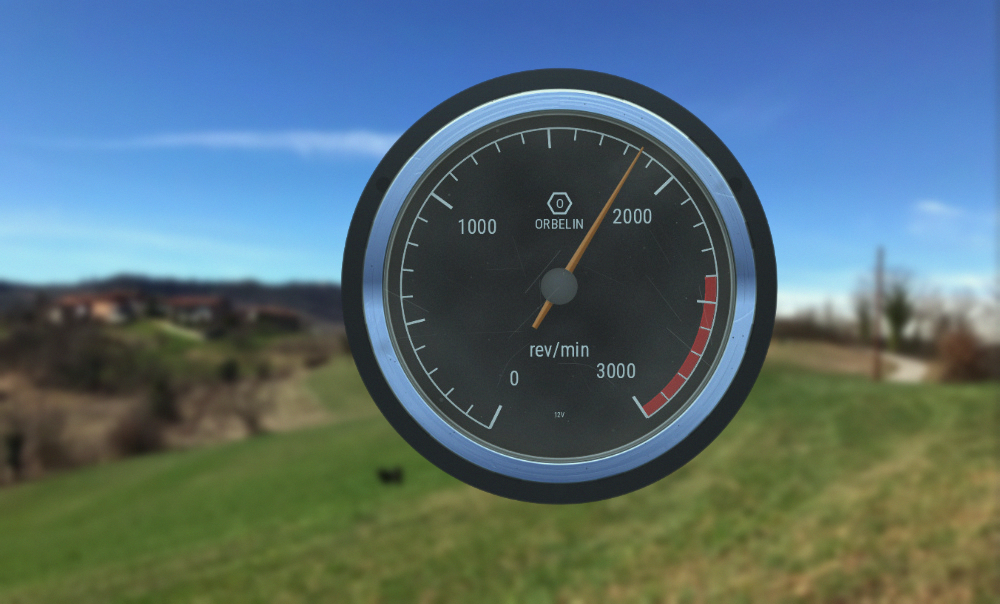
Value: 1850,rpm
